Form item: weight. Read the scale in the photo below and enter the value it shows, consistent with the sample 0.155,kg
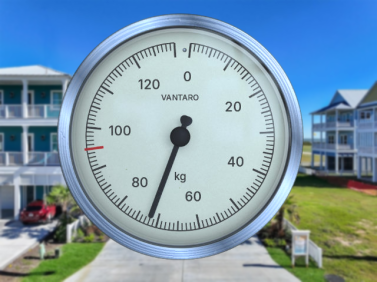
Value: 72,kg
